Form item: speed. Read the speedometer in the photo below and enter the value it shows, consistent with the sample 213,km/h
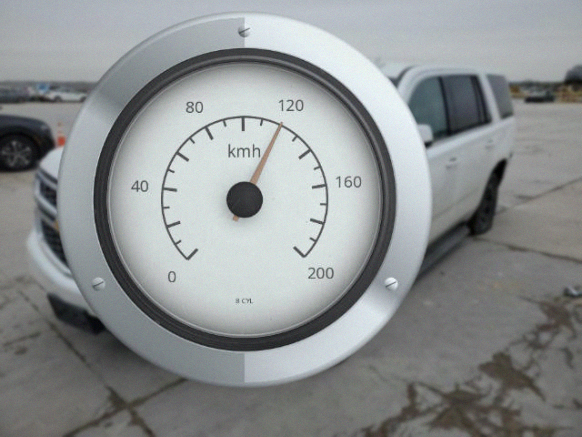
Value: 120,km/h
